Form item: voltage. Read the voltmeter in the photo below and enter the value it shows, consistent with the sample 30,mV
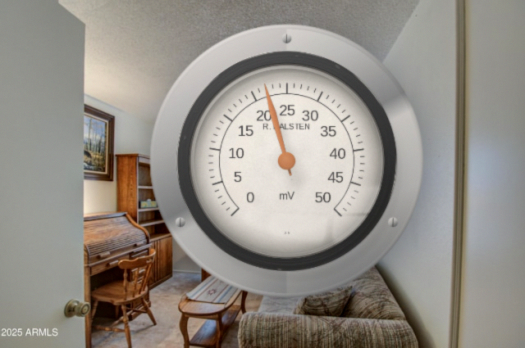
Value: 22,mV
